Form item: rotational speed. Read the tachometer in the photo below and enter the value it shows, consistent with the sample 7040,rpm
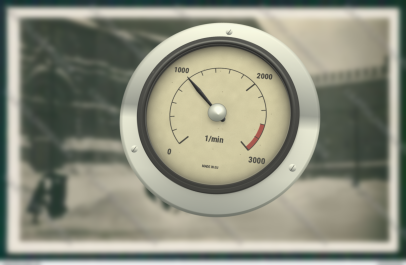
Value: 1000,rpm
